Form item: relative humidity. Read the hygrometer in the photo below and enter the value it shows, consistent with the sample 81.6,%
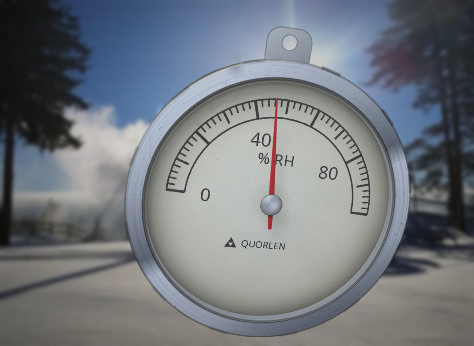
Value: 46,%
